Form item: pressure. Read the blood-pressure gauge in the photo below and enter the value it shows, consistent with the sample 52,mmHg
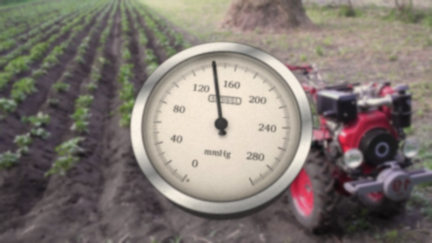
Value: 140,mmHg
